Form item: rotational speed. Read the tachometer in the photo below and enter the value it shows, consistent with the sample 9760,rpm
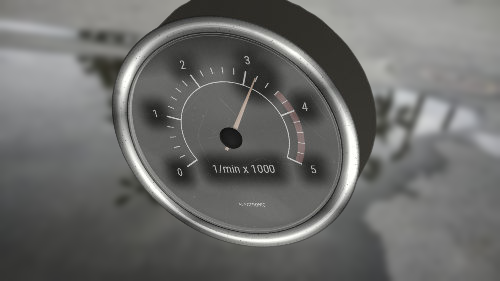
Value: 3200,rpm
